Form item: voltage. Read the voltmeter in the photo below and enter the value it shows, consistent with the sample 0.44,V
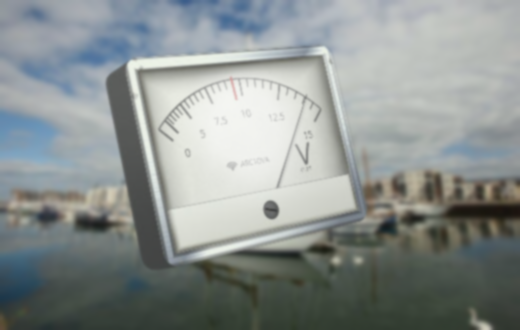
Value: 14,V
